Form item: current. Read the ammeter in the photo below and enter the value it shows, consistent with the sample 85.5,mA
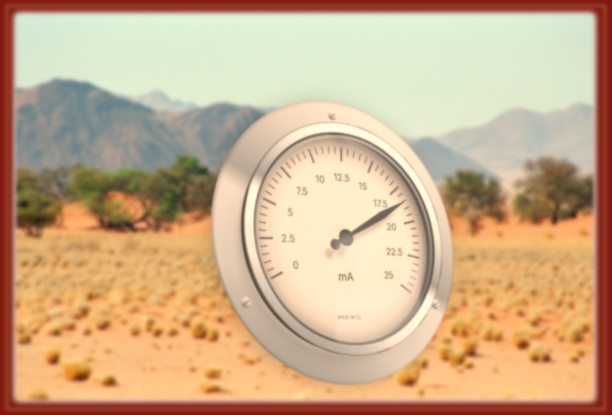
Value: 18.5,mA
